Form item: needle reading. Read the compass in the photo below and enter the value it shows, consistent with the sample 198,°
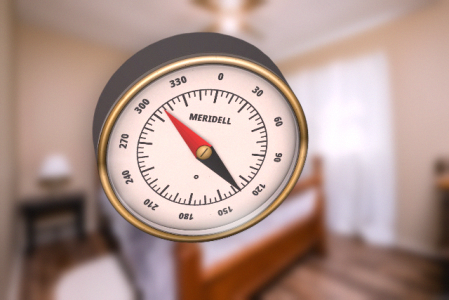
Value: 310,°
